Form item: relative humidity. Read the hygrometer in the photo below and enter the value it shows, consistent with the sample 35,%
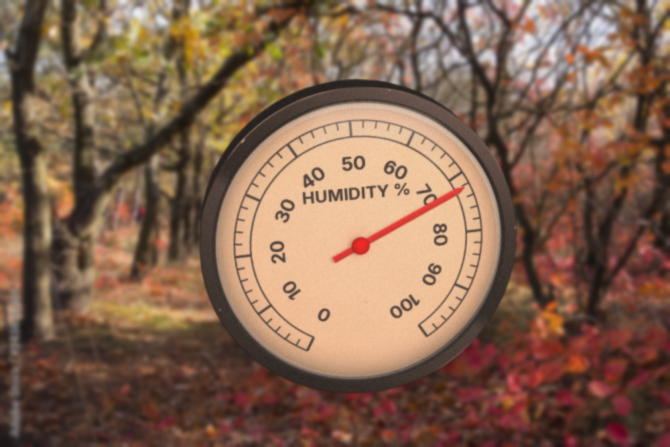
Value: 72,%
